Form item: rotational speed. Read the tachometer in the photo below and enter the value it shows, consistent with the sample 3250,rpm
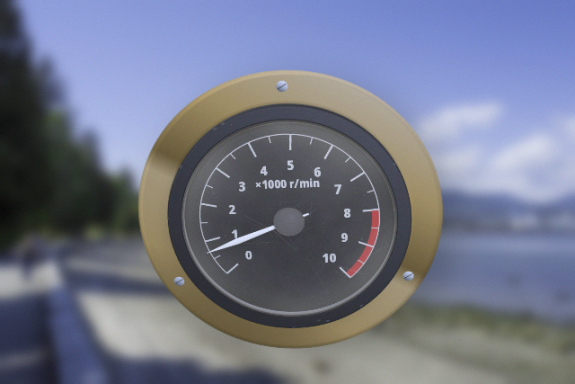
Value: 750,rpm
